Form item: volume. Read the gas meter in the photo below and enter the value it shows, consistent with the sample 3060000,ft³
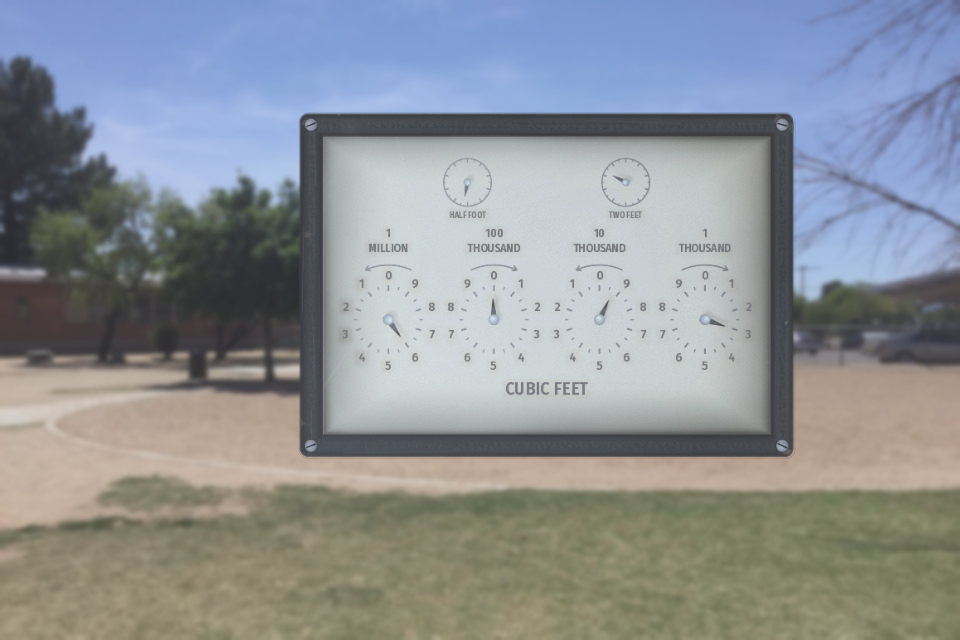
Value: 599300,ft³
